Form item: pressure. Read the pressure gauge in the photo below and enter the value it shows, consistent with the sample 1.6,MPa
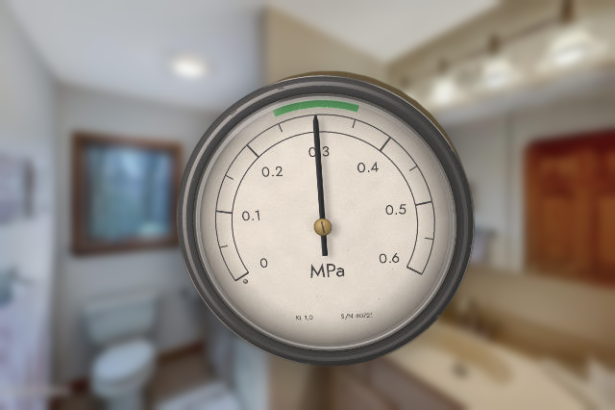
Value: 0.3,MPa
